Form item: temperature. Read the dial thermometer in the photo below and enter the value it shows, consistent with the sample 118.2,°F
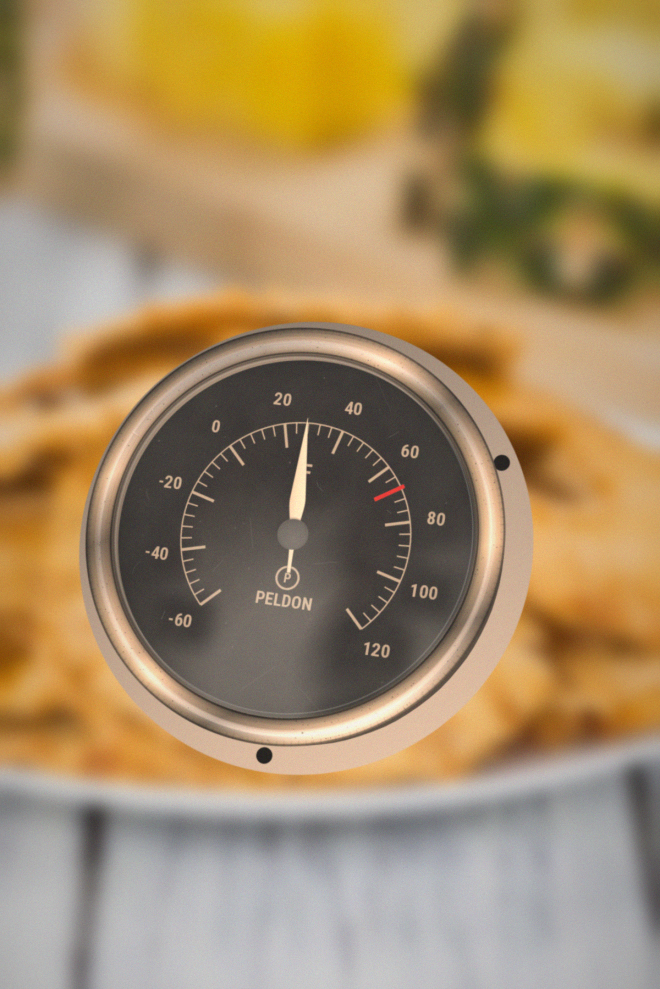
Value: 28,°F
